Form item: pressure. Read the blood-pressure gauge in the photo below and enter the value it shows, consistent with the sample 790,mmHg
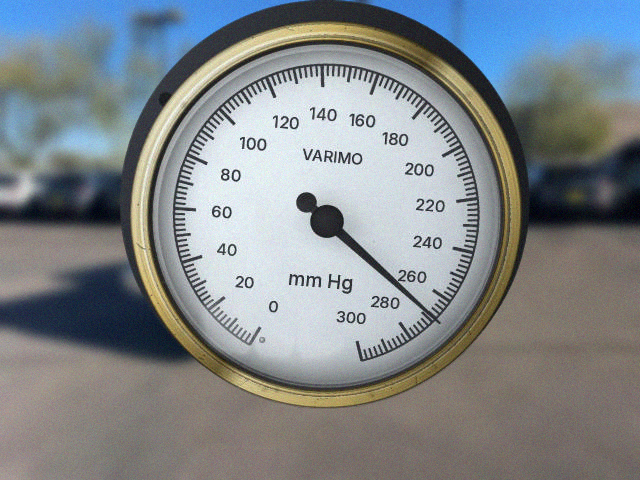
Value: 268,mmHg
